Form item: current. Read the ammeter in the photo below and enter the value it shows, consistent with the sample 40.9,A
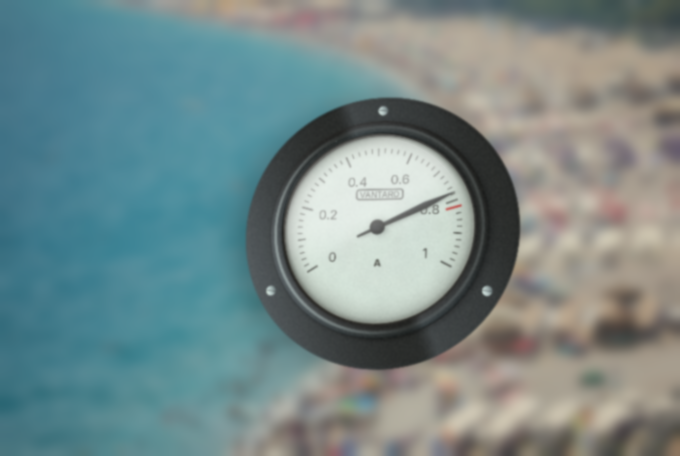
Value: 0.78,A
